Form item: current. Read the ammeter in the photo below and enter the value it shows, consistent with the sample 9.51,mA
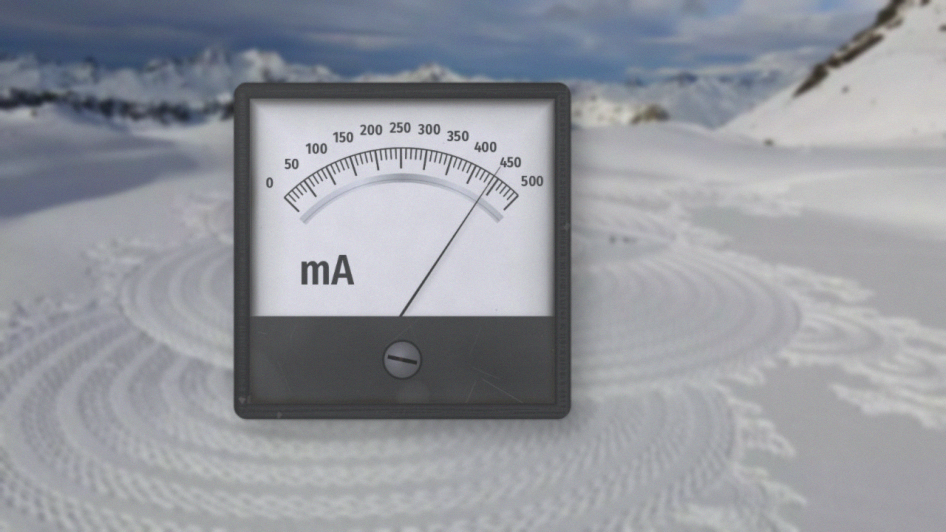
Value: 440,mA
